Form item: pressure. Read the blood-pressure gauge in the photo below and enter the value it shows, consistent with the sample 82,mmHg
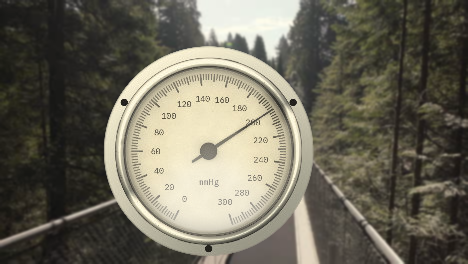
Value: 200,mmHg
